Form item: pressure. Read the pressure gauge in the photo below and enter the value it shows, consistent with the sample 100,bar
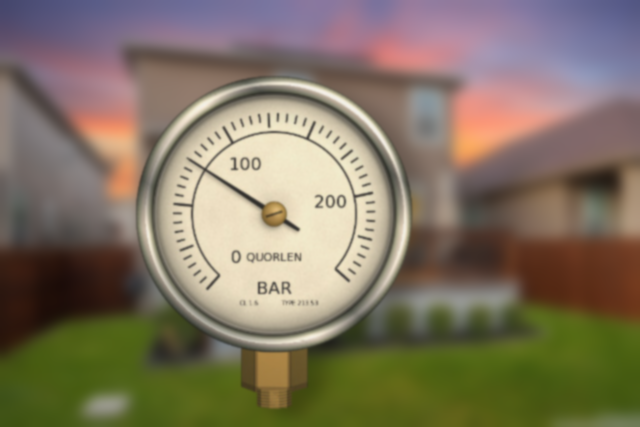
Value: 75,bar
